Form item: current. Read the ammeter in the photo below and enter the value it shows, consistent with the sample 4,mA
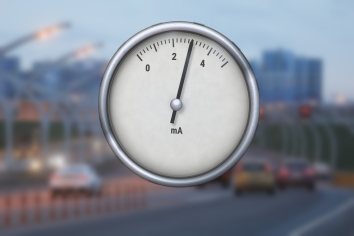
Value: 3,mA
